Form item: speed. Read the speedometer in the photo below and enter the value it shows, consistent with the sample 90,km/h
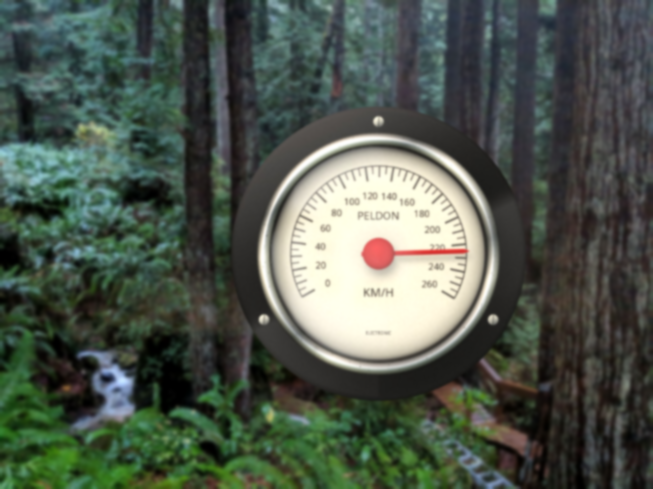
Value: 225,km/h
